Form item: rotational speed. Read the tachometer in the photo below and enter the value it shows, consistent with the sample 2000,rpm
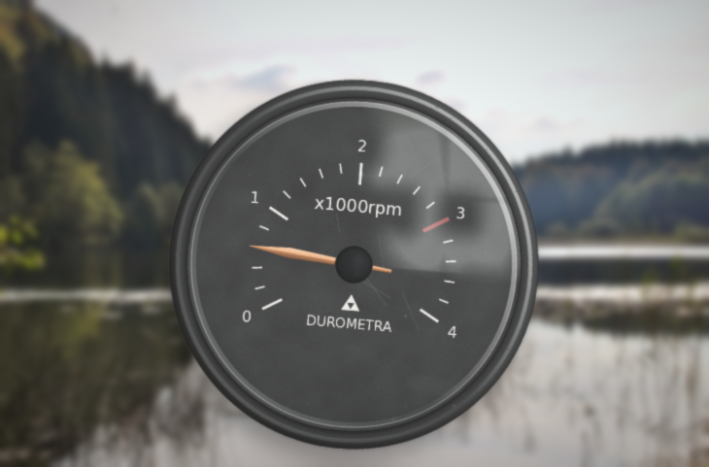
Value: 600,rpm
